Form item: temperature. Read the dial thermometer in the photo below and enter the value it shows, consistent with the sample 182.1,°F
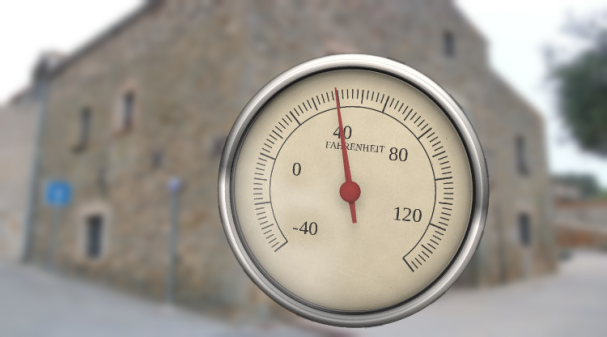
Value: 40,°F
